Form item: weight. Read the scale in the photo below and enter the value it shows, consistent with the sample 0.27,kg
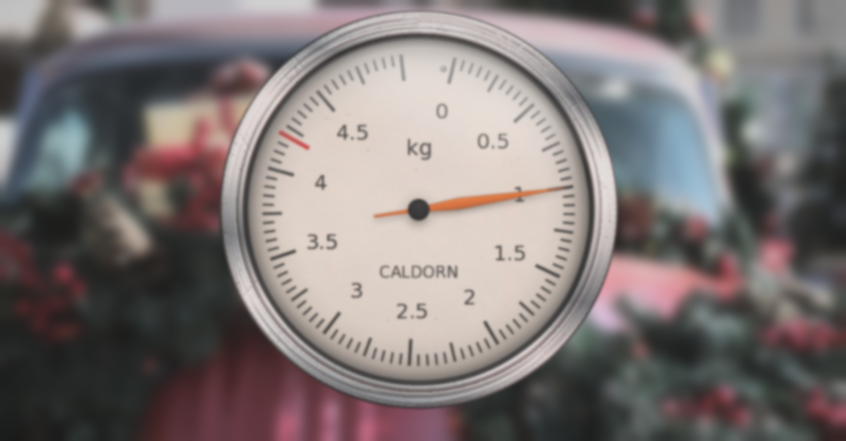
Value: 1,kg
